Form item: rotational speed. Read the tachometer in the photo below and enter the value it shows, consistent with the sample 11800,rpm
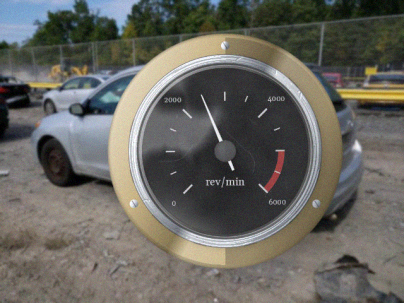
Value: 2500,rpm
